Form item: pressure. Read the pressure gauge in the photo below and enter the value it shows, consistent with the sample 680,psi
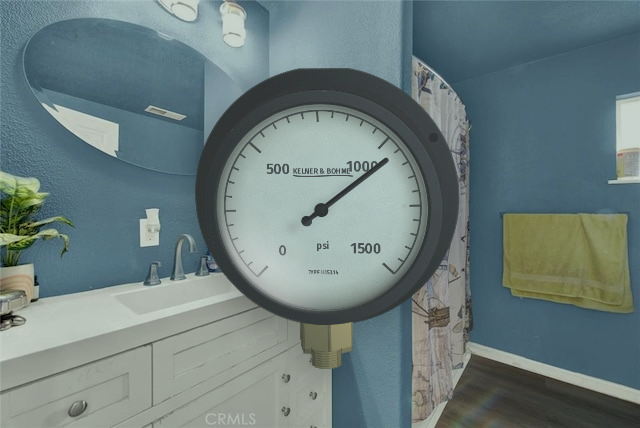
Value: 1050,psi
